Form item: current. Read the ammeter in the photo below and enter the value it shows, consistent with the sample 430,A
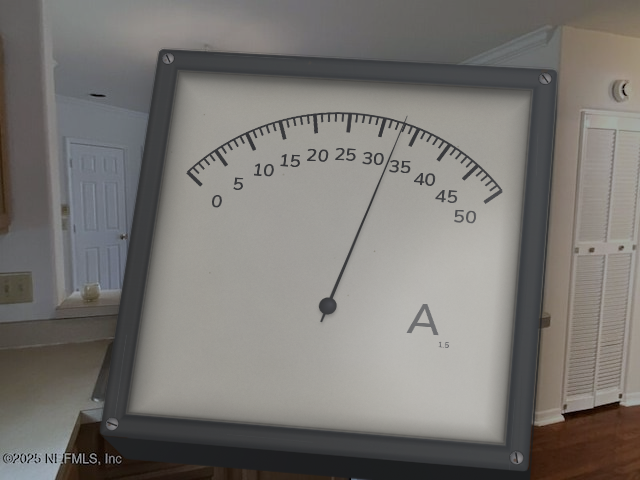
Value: 33,A
